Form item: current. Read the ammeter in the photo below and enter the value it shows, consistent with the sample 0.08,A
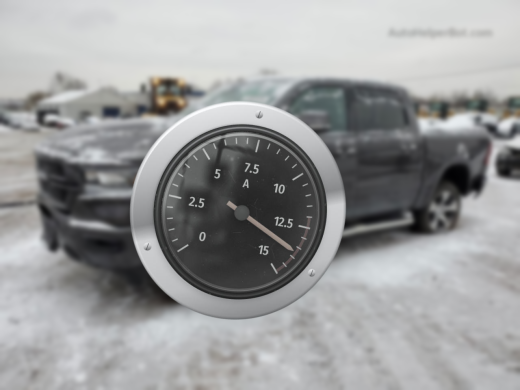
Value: 13.75,A
